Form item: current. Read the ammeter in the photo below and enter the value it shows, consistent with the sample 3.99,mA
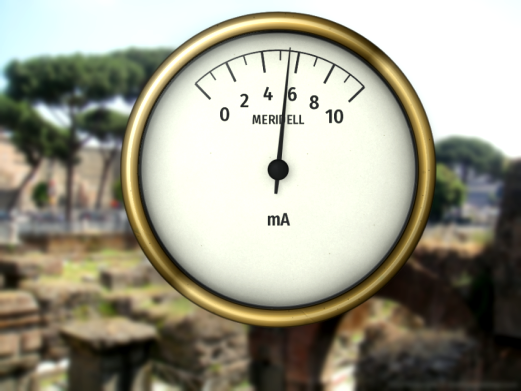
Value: 5.5,mA
